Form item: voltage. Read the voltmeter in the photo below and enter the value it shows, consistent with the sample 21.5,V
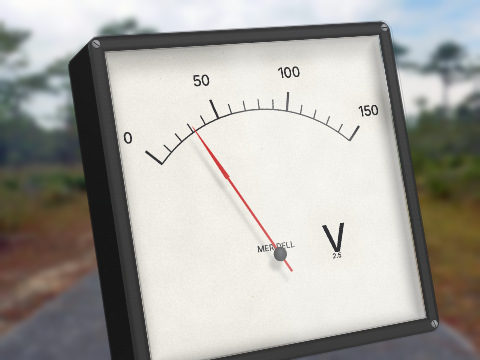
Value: 30,V
